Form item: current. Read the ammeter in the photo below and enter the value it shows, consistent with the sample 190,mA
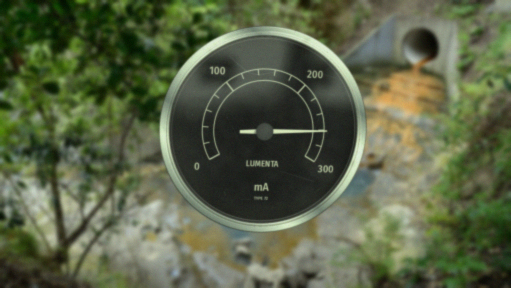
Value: 260,mA
